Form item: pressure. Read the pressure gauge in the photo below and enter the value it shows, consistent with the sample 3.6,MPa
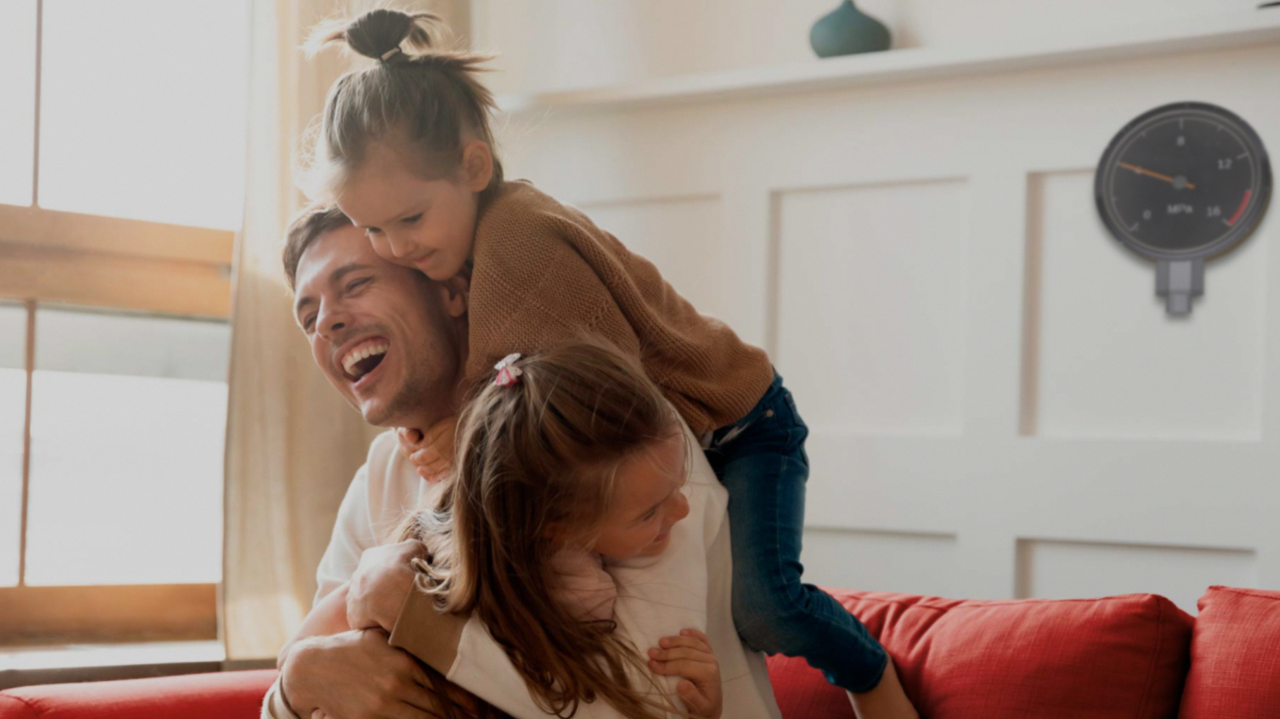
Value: 4,MPa
